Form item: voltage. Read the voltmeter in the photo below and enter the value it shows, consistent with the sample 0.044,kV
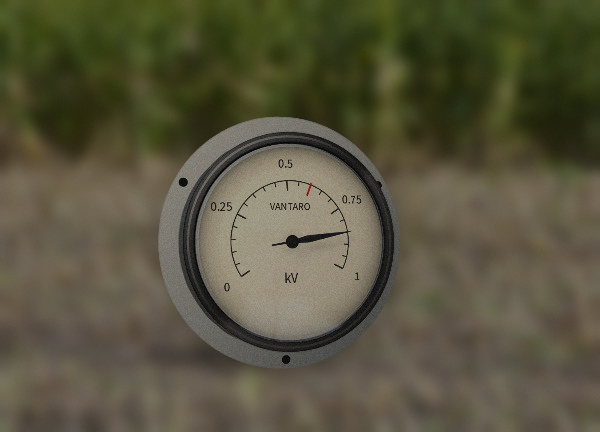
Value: 0.85,kV
